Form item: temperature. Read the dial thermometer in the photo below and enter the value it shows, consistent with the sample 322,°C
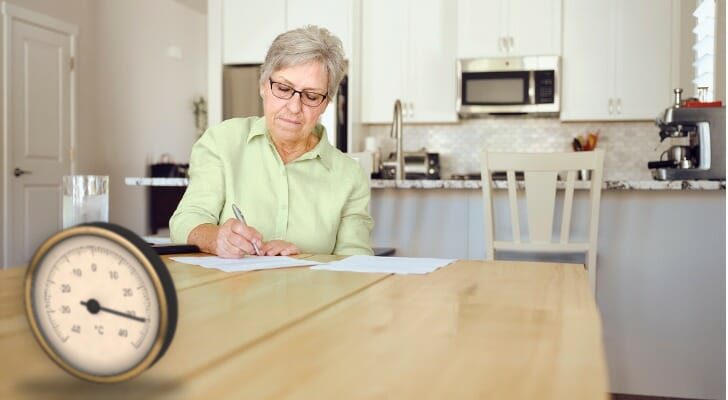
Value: 30,°C
